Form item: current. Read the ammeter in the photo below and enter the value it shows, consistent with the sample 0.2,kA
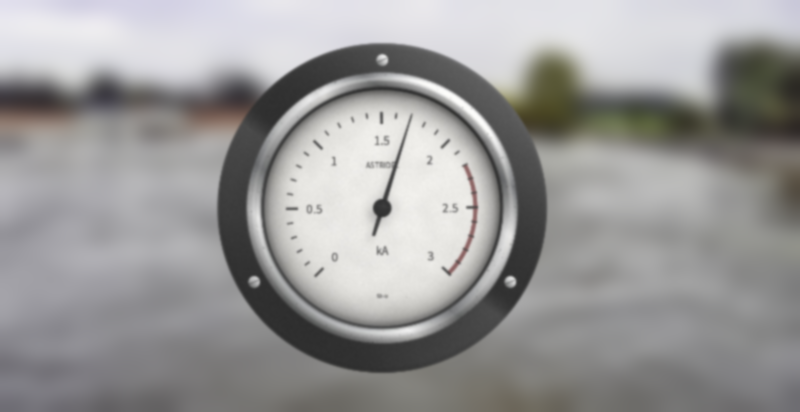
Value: 1.7,kA
